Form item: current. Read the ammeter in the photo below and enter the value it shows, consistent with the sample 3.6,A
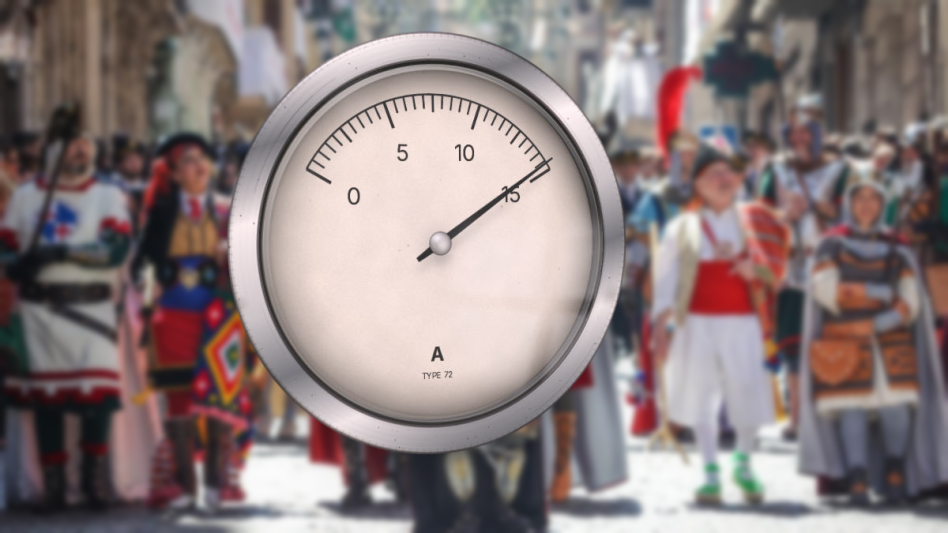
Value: 14.5,A
